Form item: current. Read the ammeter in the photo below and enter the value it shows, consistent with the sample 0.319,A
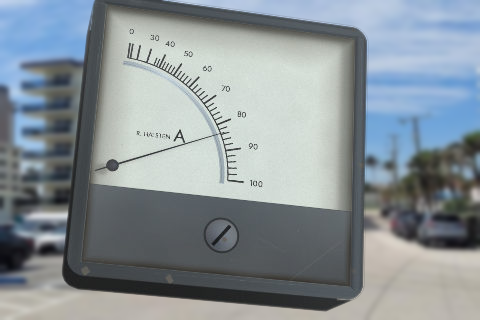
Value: 84,A
